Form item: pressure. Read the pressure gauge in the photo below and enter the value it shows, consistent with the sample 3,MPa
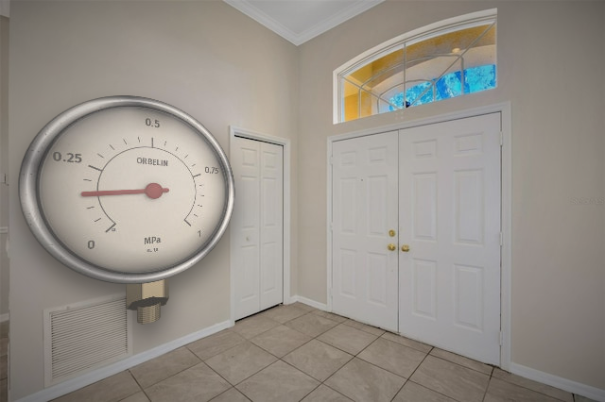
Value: 0.15,MPa
